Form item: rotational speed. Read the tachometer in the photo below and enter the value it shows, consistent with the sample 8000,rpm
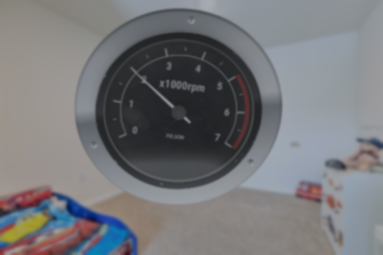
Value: 2000,rpm
